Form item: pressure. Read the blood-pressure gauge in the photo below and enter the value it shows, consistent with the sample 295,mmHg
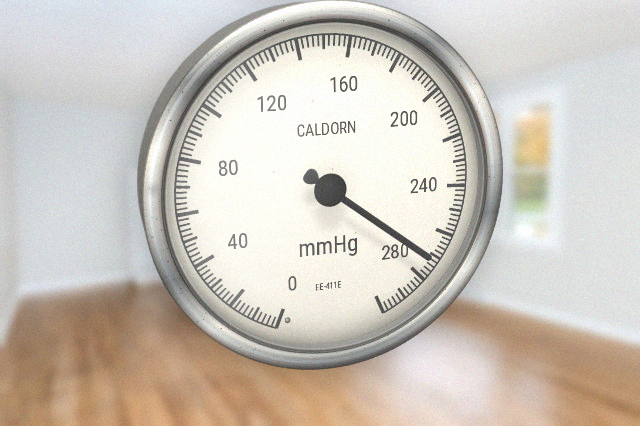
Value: 272,mmHg
